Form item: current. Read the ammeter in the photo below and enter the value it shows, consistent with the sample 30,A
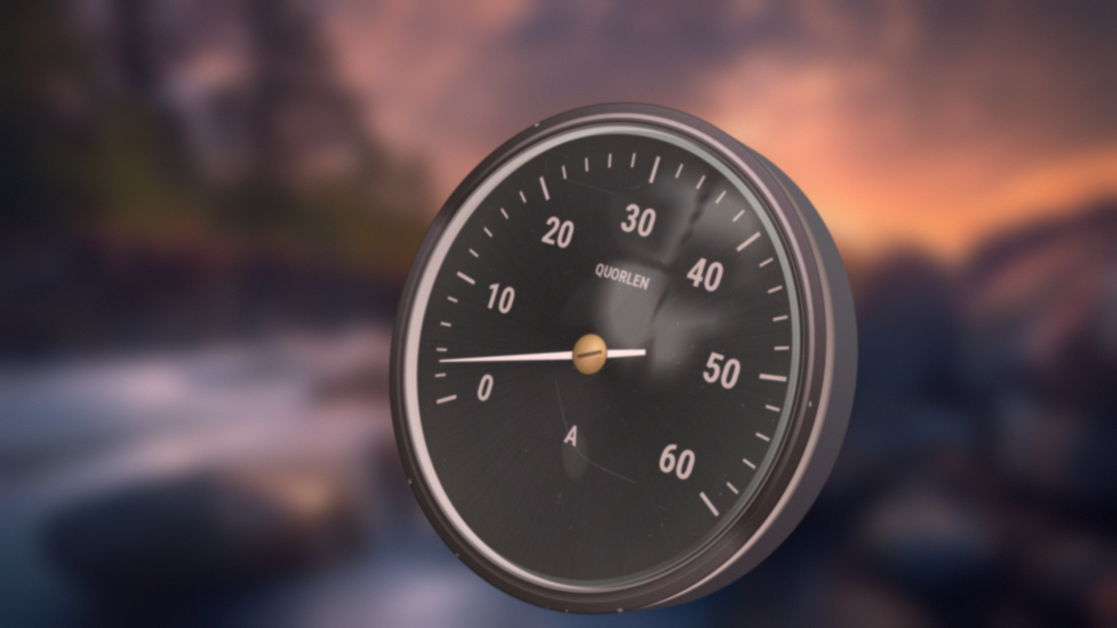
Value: 3,A
